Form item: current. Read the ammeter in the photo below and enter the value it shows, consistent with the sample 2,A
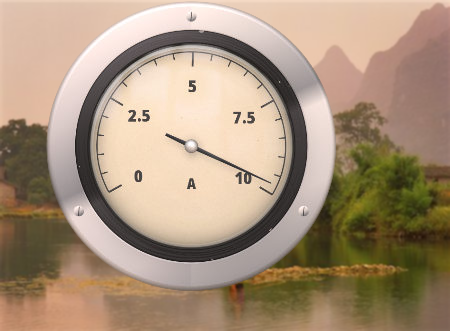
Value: 9.75,A
